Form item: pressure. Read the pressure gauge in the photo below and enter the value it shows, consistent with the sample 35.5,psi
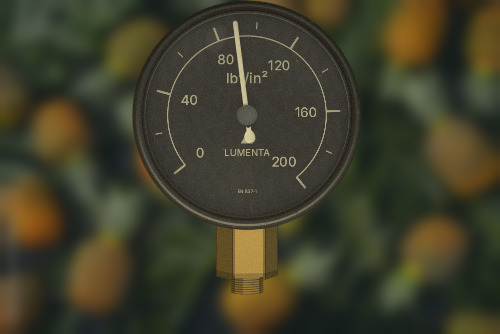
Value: 90,psi
